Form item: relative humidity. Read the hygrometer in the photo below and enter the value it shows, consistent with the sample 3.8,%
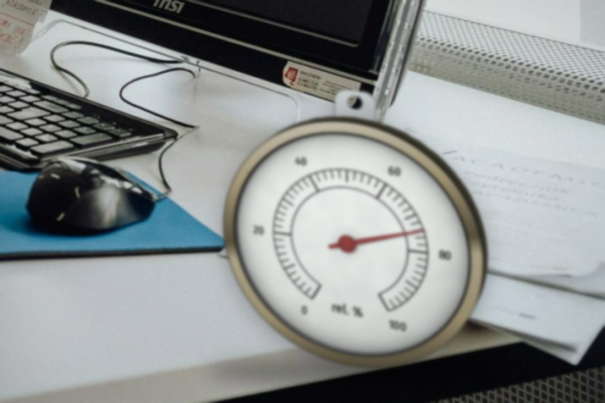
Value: 74,%
